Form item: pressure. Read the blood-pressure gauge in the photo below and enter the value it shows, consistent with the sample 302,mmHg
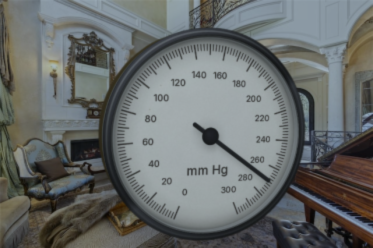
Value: 270,mmHg
